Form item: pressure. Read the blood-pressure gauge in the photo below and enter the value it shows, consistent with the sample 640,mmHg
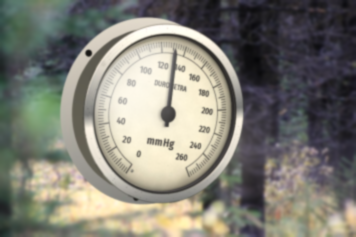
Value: 130,mmHg
